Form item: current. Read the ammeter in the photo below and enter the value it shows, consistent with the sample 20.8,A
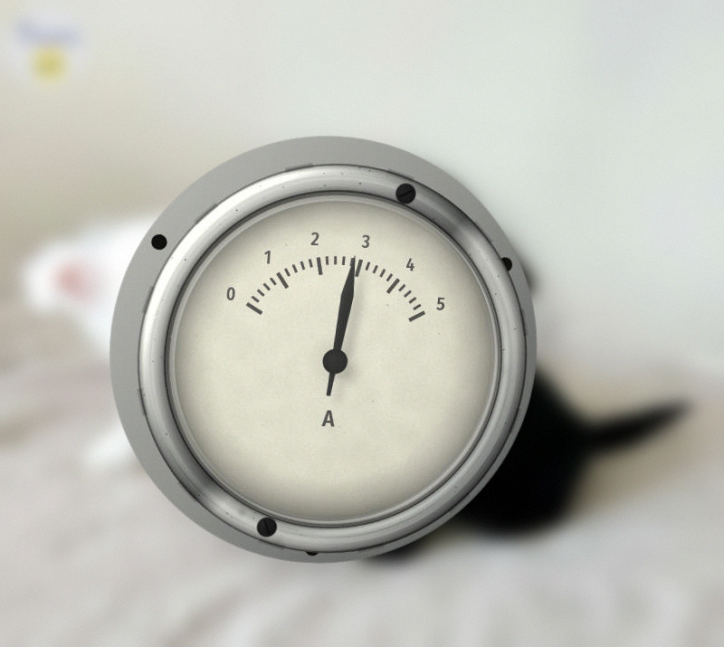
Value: 2.8,A
